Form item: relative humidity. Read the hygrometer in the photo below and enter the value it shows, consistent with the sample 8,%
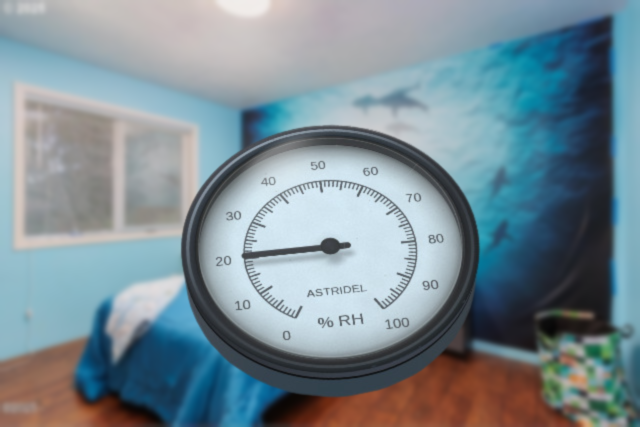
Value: 20,%
